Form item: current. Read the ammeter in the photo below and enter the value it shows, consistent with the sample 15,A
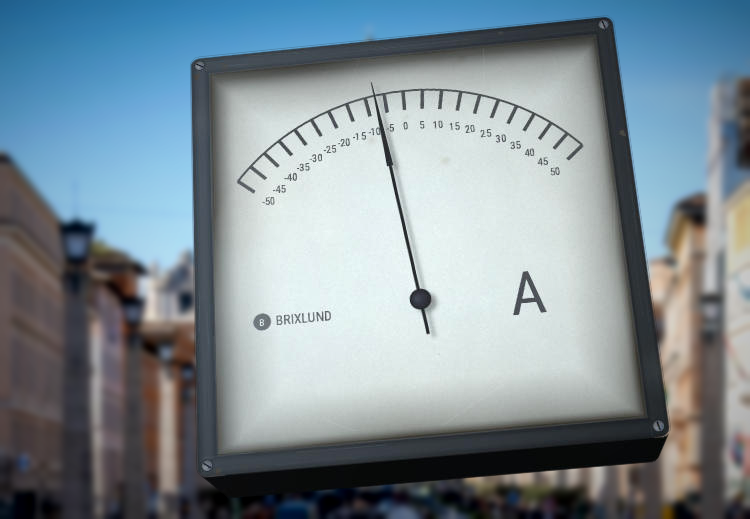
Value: -7.5,A
